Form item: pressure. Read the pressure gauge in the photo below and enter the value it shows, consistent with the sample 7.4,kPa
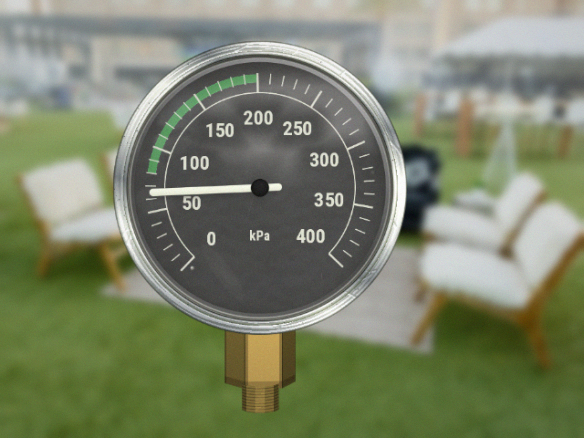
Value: 65,kPa
